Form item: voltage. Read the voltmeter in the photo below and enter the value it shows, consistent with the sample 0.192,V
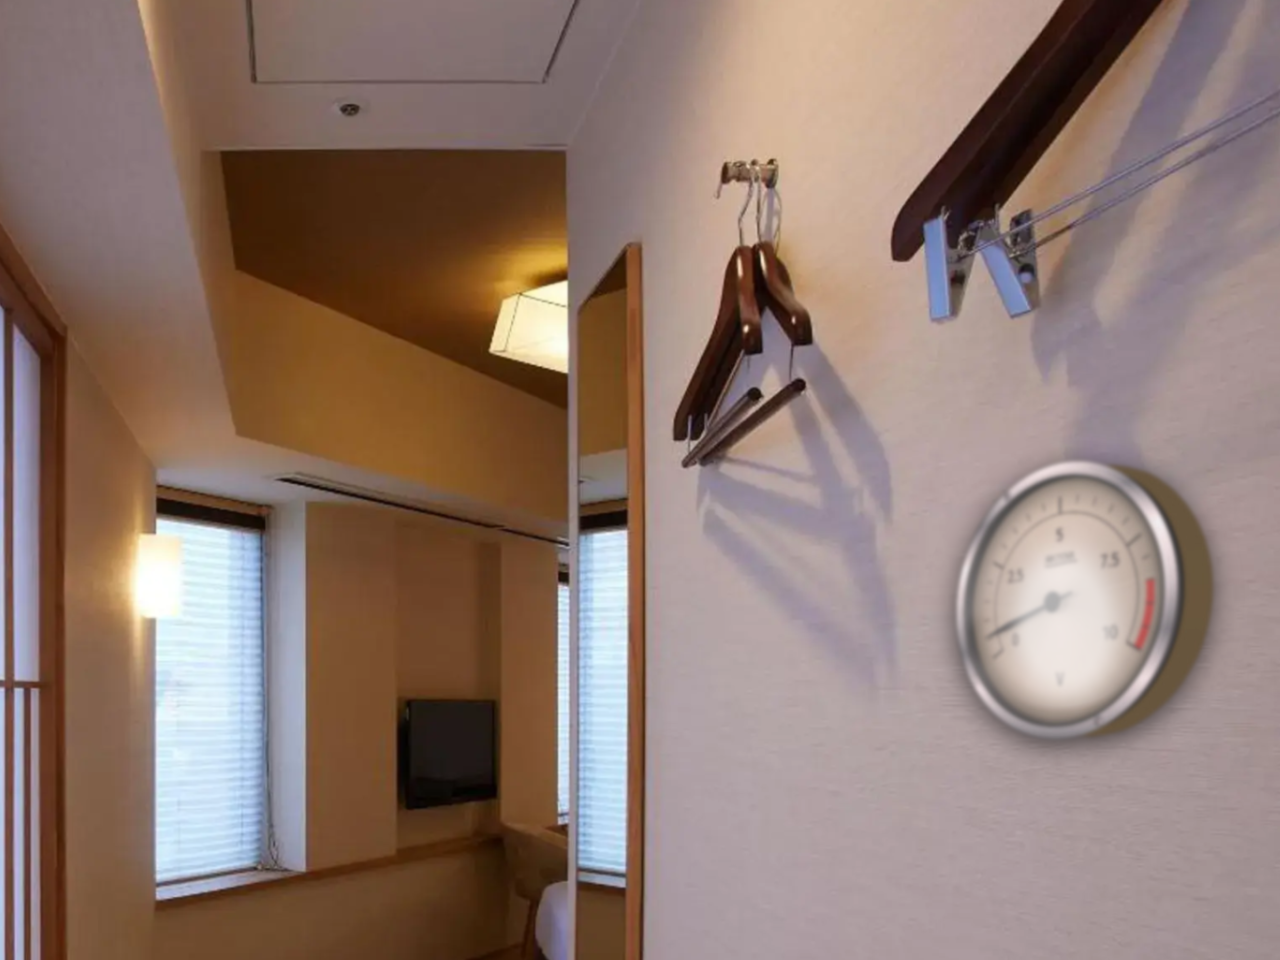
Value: 0.5,V
